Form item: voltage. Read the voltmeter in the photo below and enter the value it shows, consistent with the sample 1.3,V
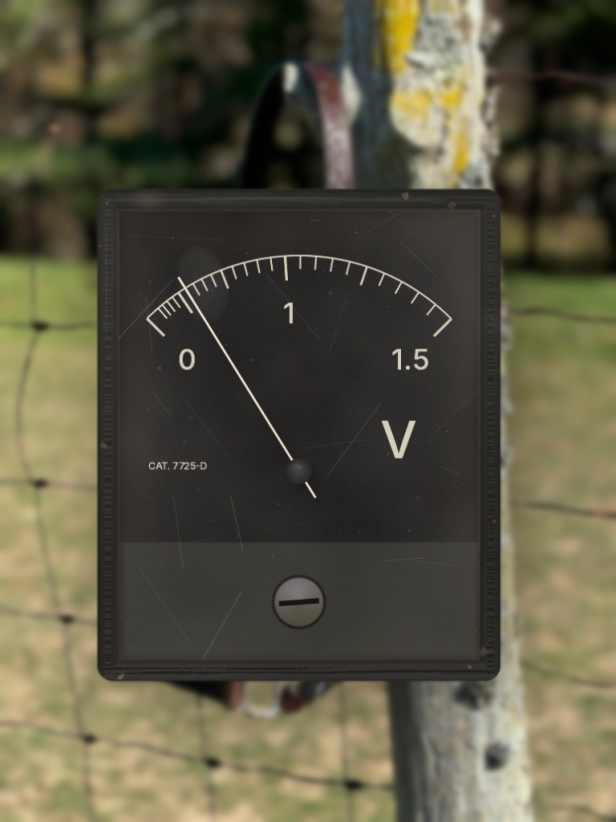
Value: 0.55,V
